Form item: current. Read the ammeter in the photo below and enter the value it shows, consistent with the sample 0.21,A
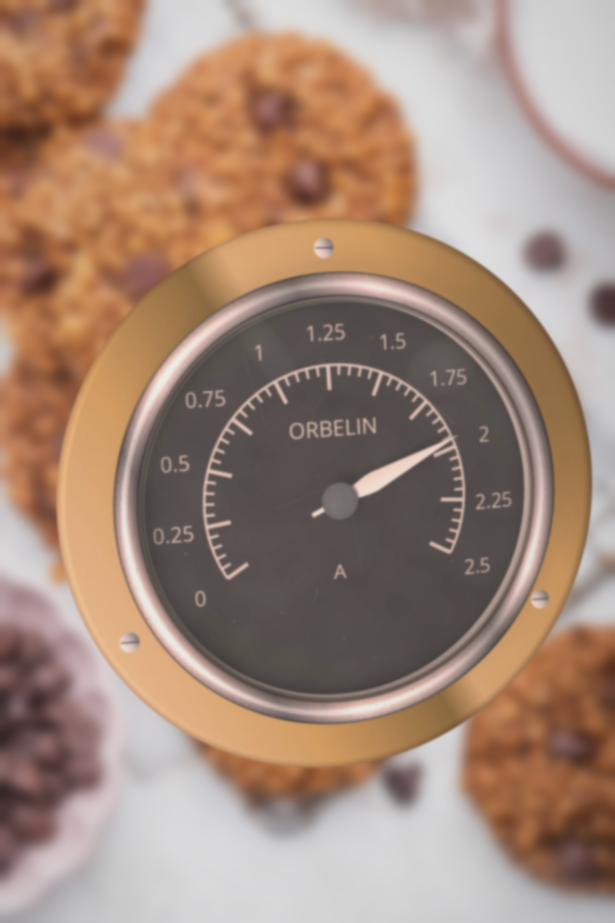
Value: 1.95,A
